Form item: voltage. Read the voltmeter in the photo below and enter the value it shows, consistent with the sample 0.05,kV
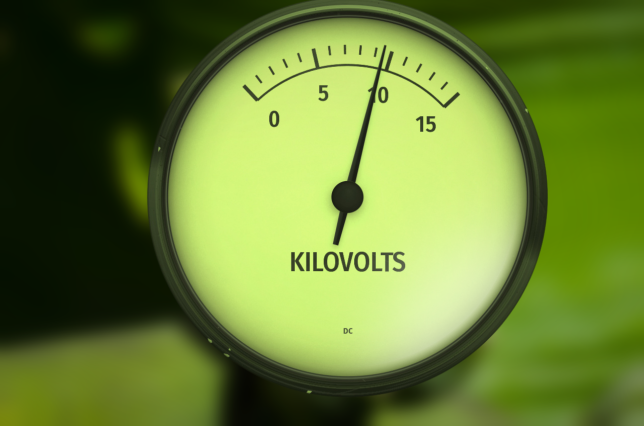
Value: 9.5,kV
